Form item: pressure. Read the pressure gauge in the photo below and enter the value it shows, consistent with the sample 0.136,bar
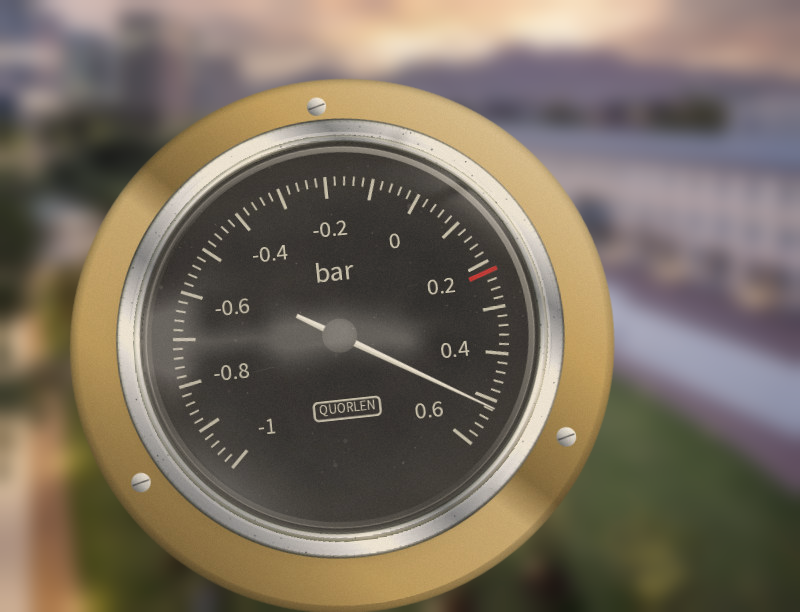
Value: 0.52,bar
